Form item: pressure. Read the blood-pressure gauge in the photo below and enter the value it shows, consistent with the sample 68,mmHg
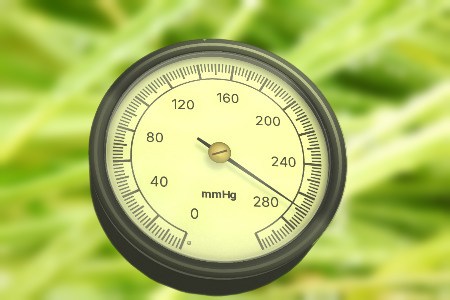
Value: 270,mmHg
